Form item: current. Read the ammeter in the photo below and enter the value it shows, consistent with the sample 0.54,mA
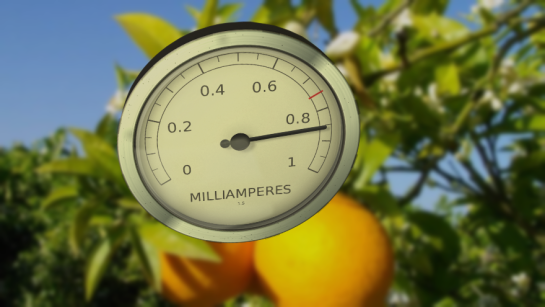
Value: 0.85,mA
